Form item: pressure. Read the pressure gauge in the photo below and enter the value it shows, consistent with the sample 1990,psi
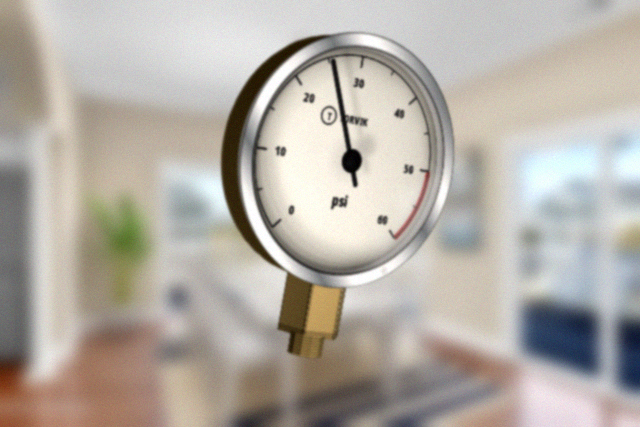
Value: 25,psi
